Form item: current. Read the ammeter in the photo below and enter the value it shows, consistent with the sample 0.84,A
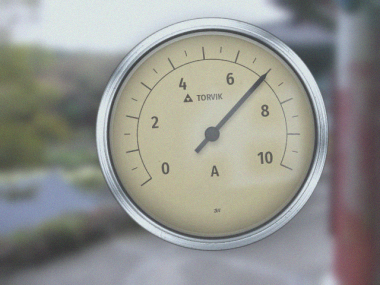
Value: 7,A
